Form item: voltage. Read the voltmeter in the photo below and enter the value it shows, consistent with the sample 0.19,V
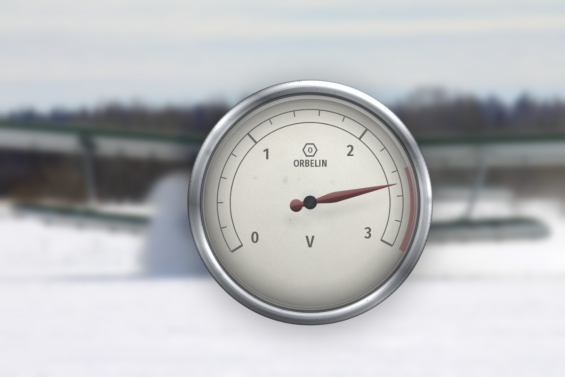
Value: 2.5,V
